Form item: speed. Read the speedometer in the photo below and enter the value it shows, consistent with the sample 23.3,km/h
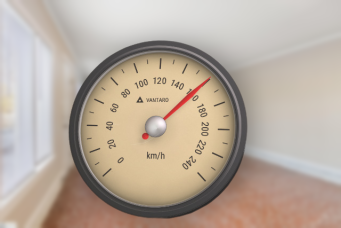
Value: 160,km/h
